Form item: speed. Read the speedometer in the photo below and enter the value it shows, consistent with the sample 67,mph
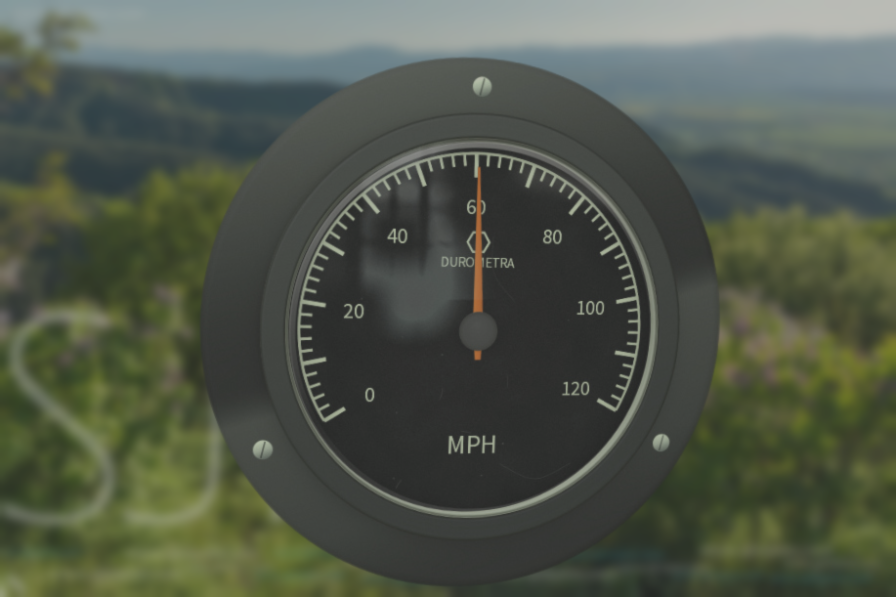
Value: 60,mph
